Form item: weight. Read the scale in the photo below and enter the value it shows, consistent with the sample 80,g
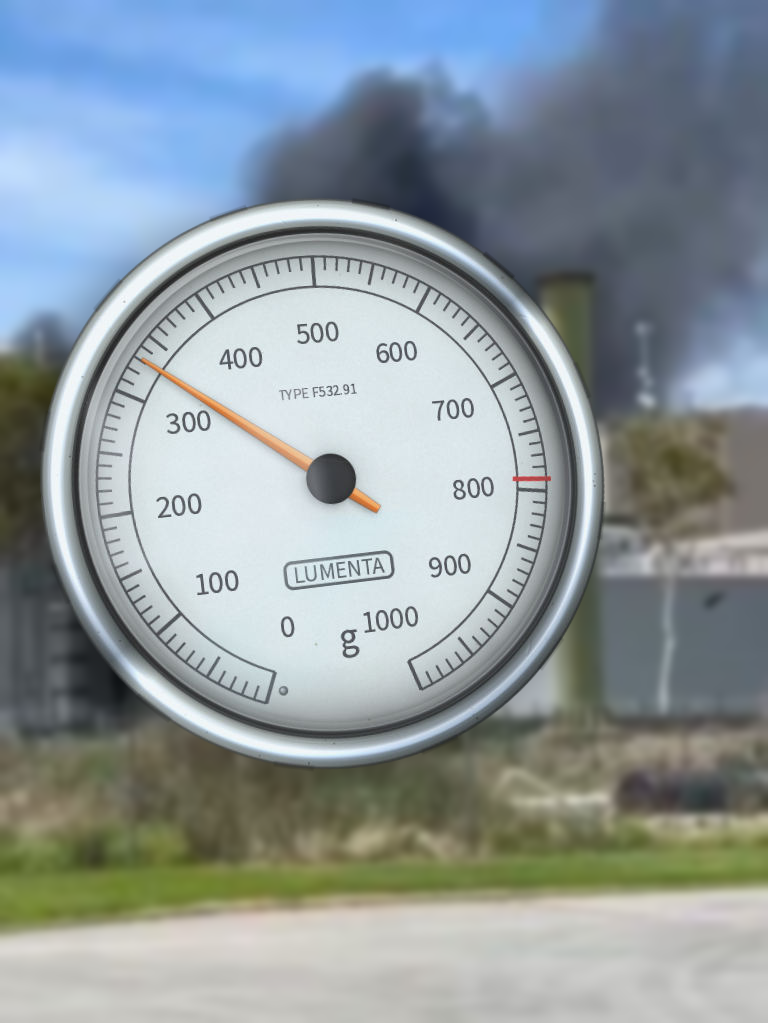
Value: 330,g
